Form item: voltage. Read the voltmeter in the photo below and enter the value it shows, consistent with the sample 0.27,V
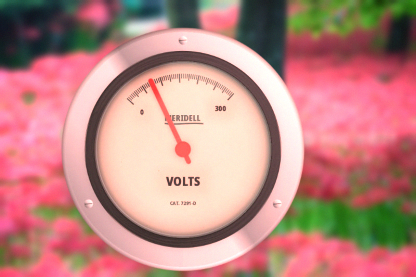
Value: 75,V
